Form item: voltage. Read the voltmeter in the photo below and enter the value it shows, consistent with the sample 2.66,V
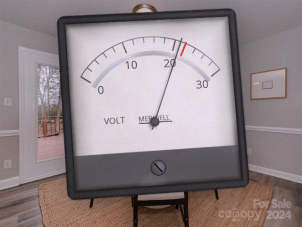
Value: 21,V
